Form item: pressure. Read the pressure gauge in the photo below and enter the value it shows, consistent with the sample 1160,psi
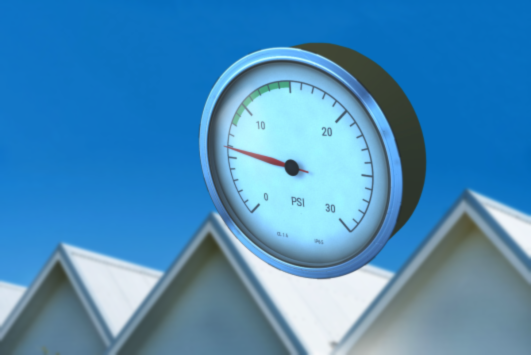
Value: 6,psi
